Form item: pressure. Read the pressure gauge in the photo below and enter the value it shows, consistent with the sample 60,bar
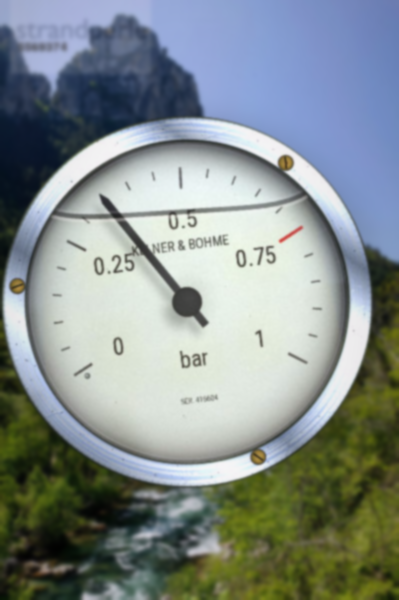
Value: 0.35,bar
